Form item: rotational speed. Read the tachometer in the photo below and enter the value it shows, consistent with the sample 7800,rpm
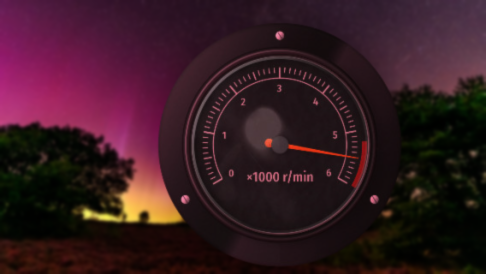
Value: 5500,rpm
